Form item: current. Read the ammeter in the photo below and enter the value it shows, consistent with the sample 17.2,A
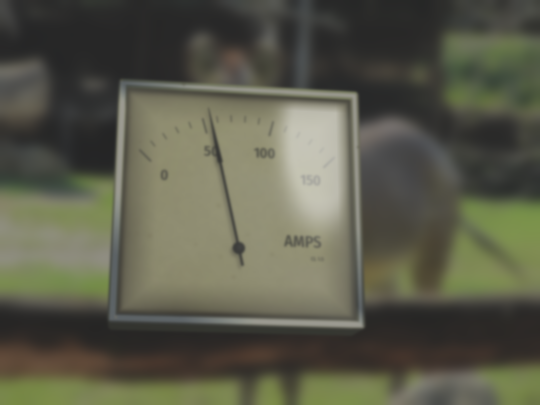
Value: 55,A
